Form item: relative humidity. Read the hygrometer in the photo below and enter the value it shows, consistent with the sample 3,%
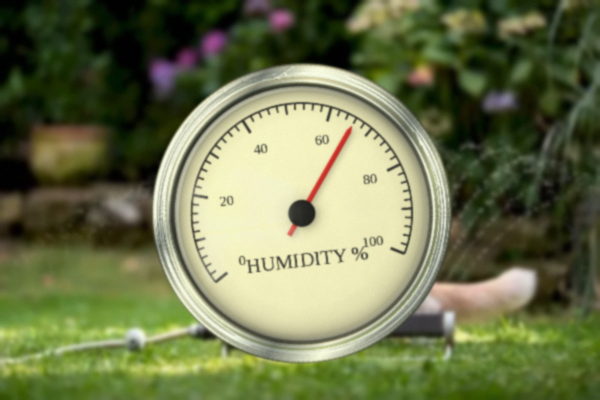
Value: 66,%
